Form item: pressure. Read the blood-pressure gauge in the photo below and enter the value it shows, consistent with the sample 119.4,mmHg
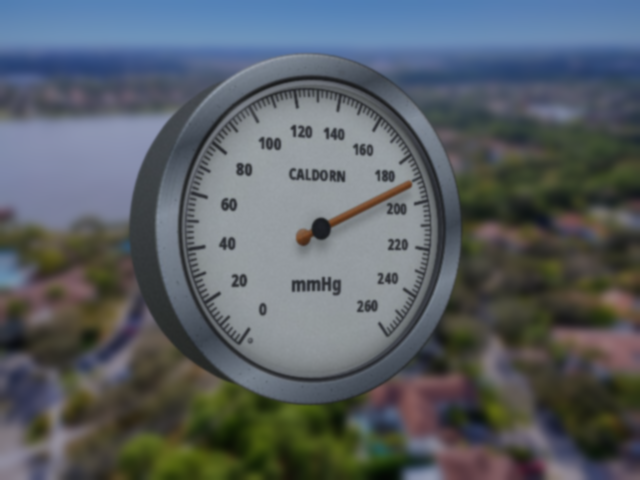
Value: 190,mmHg
